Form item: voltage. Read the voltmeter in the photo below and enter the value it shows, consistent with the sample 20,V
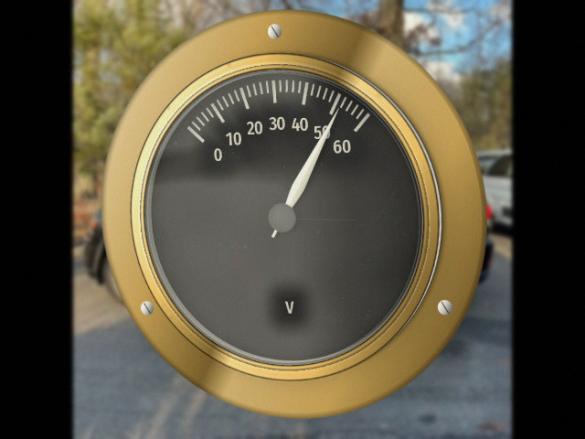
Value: 52,V
